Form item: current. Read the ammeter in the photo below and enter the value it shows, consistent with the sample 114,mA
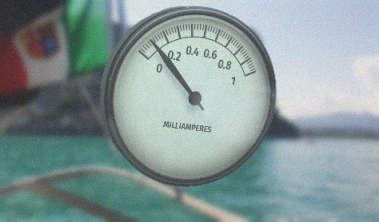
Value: 0.1,mA
